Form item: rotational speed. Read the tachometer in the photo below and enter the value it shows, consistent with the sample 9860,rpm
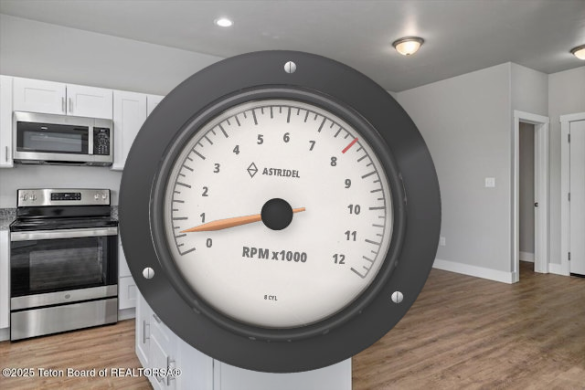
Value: 625,rpm
